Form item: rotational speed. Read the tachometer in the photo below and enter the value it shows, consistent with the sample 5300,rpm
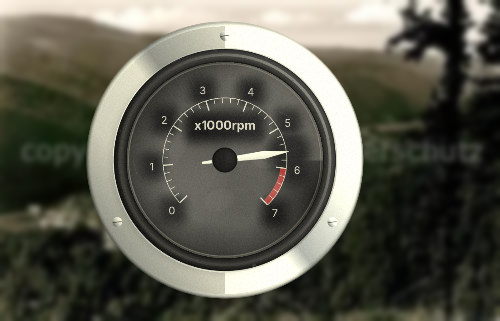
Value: 5600,rpm
